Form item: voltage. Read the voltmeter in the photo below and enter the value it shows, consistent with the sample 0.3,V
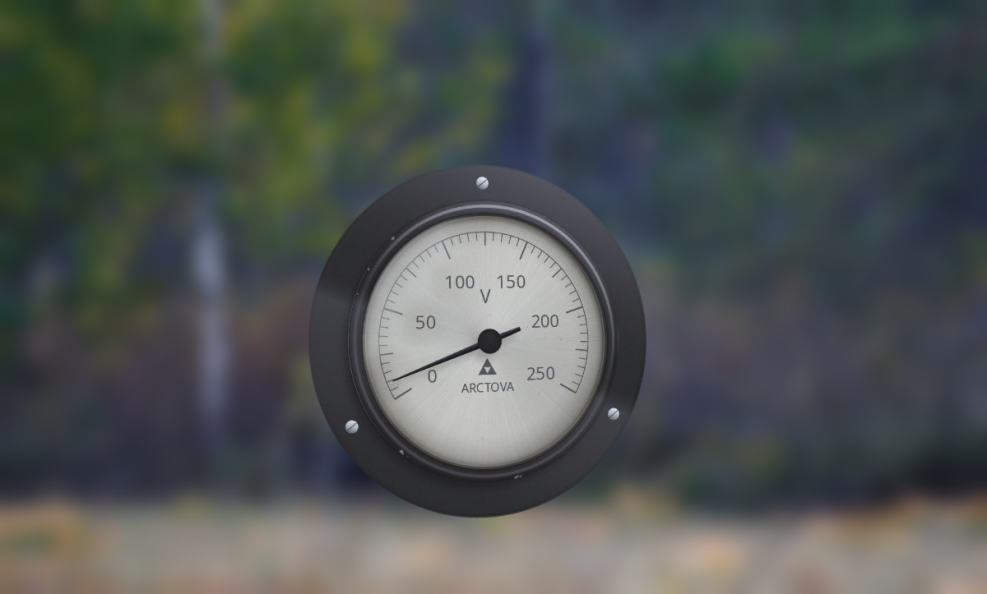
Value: 10,V
